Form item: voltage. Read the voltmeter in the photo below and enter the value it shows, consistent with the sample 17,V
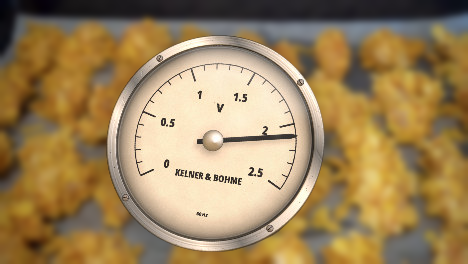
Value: 2.1,V
